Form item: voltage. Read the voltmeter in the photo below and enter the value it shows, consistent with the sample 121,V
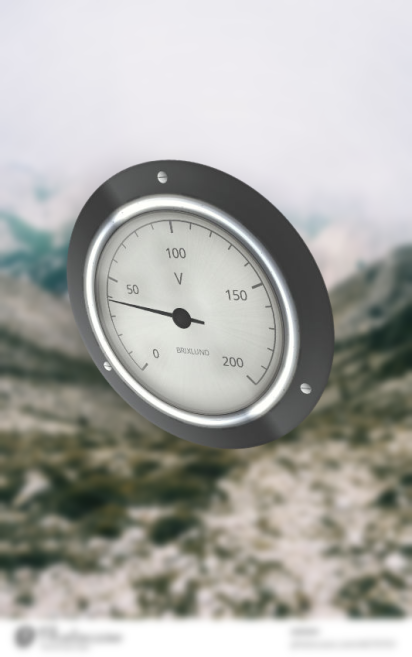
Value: 40,V
